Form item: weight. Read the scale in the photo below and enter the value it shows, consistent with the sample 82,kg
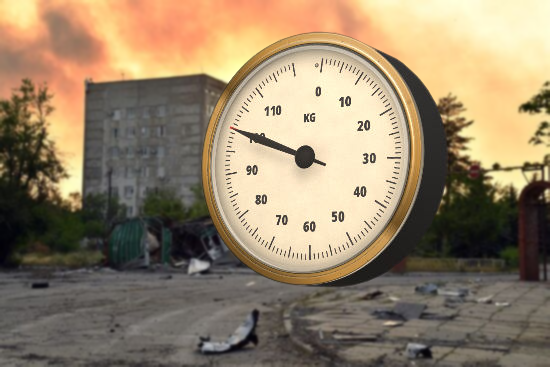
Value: 100,kg
